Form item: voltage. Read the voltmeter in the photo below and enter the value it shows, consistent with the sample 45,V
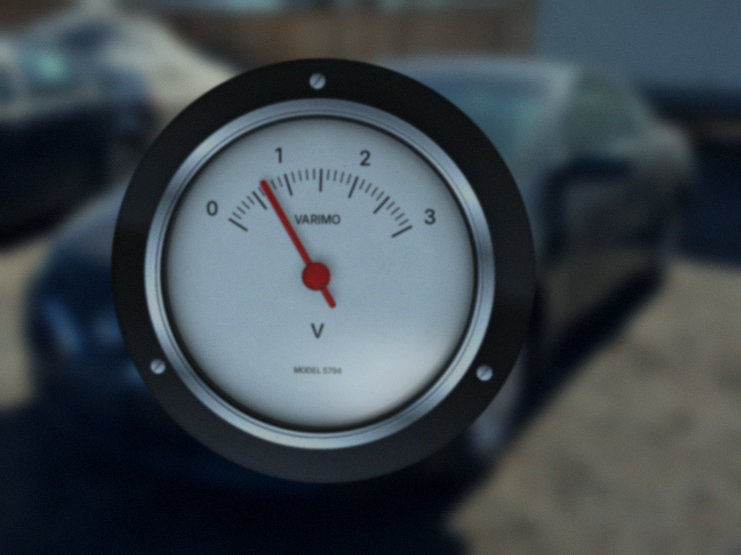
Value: 0.7,V
